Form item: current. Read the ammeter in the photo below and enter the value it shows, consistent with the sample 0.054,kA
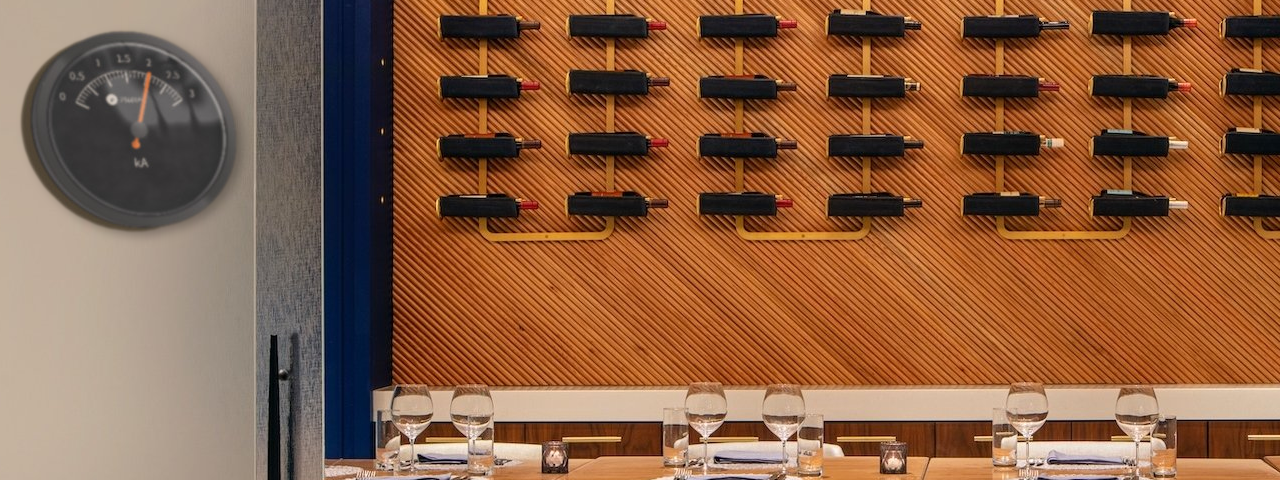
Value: 2,kA
